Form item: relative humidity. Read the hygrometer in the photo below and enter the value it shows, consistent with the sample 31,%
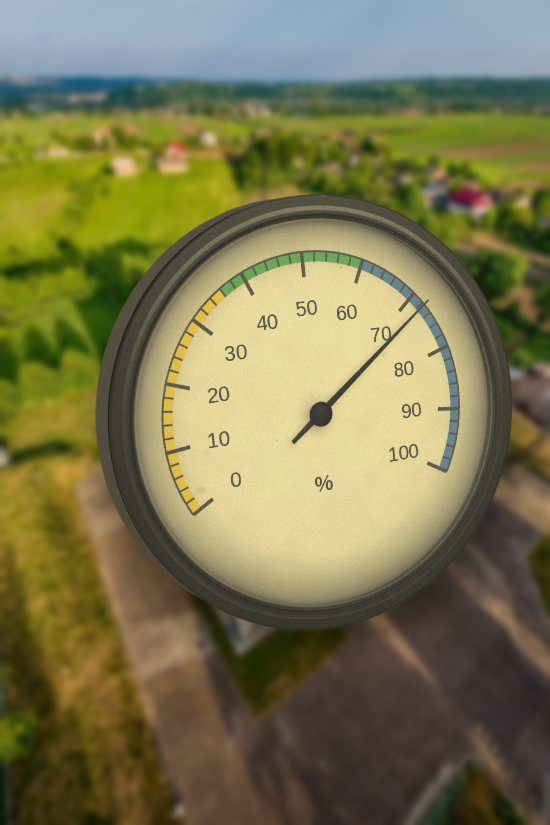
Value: 72,%
